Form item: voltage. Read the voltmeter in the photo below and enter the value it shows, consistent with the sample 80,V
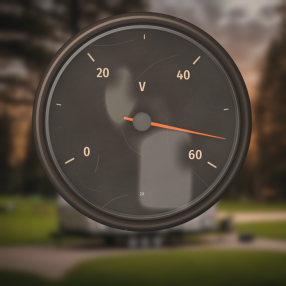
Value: 55,V
